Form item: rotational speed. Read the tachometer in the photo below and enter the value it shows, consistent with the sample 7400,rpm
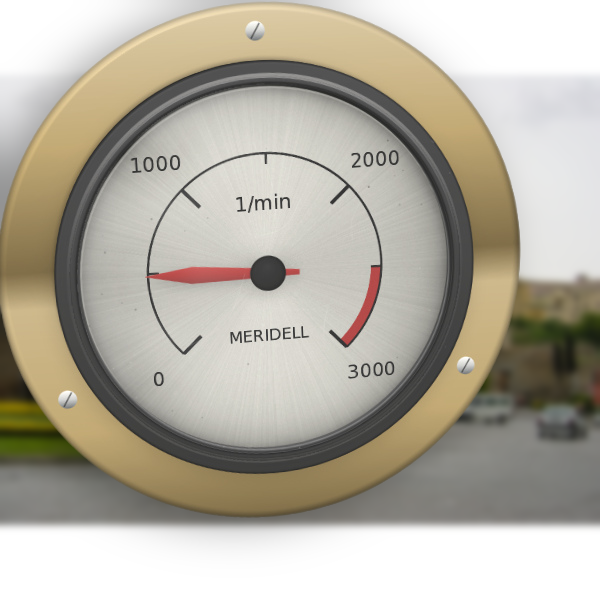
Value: 500,rpm
